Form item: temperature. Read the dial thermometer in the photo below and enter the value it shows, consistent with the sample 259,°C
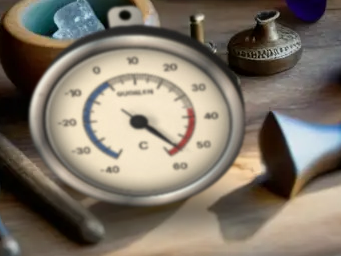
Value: 55,°C
